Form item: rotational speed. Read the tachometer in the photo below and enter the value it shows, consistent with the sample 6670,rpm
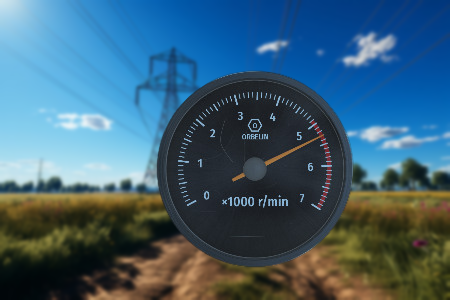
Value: 5300,rpm
